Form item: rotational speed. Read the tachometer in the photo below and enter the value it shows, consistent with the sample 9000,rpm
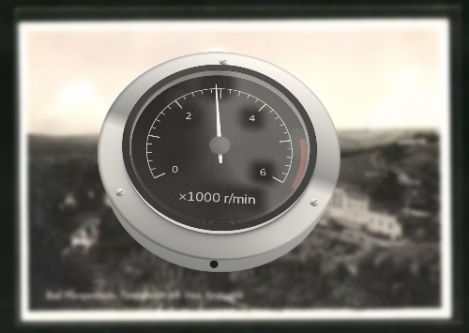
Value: 2900,rpm
